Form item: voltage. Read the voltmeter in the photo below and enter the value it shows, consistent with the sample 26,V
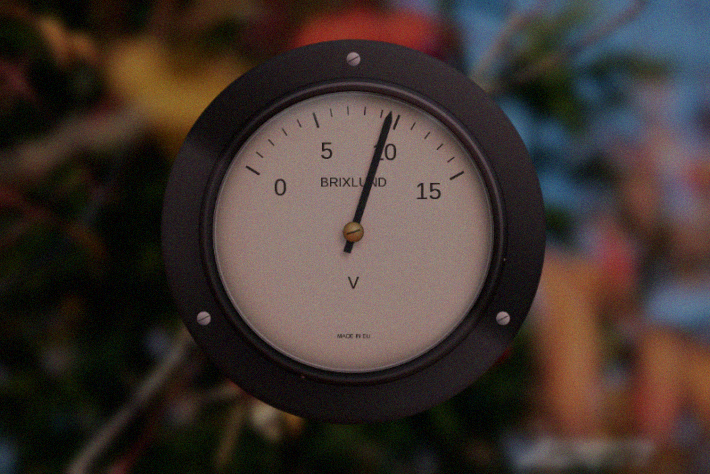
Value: 9.5,V
